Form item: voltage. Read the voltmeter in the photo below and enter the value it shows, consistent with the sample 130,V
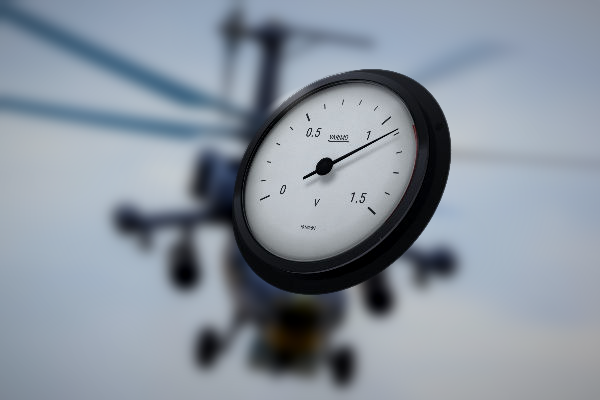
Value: 1.1,V
